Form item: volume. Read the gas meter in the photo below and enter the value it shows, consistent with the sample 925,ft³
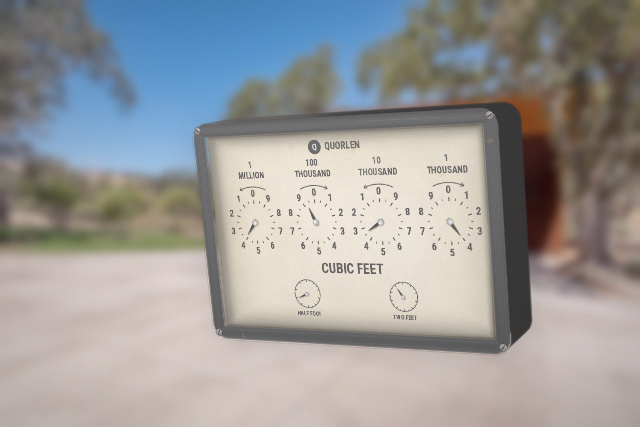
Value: 393400,ft³
